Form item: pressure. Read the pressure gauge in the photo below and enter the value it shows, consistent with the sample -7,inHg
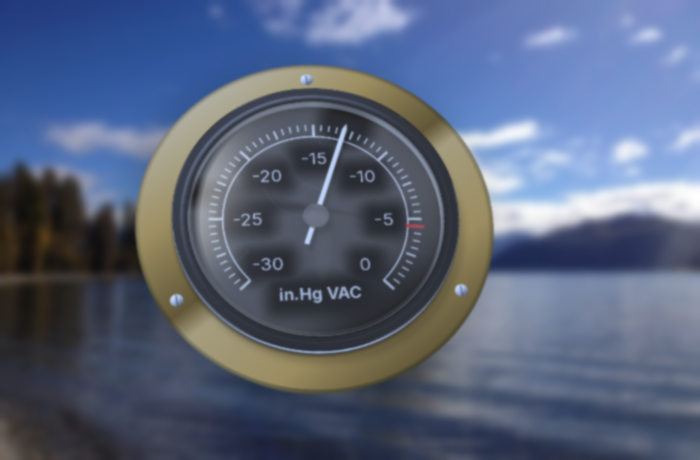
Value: -13,inHg
